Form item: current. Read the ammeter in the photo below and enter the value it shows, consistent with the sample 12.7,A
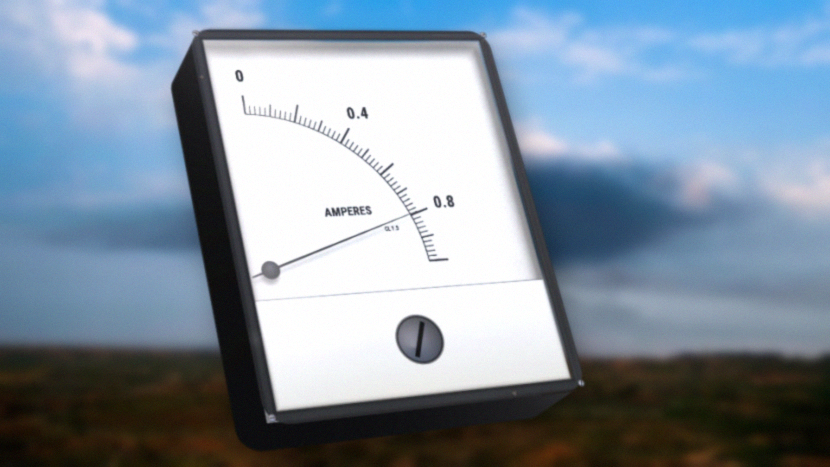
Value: 0.8,A
